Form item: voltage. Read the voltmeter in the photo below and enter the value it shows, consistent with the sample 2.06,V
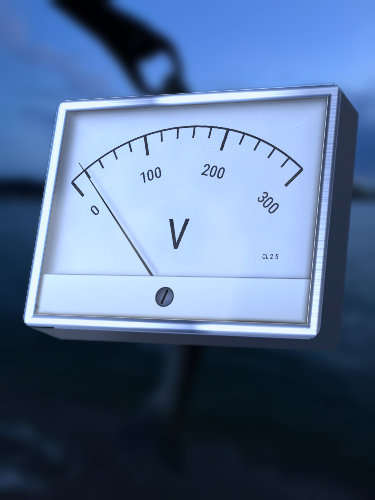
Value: 20,V
